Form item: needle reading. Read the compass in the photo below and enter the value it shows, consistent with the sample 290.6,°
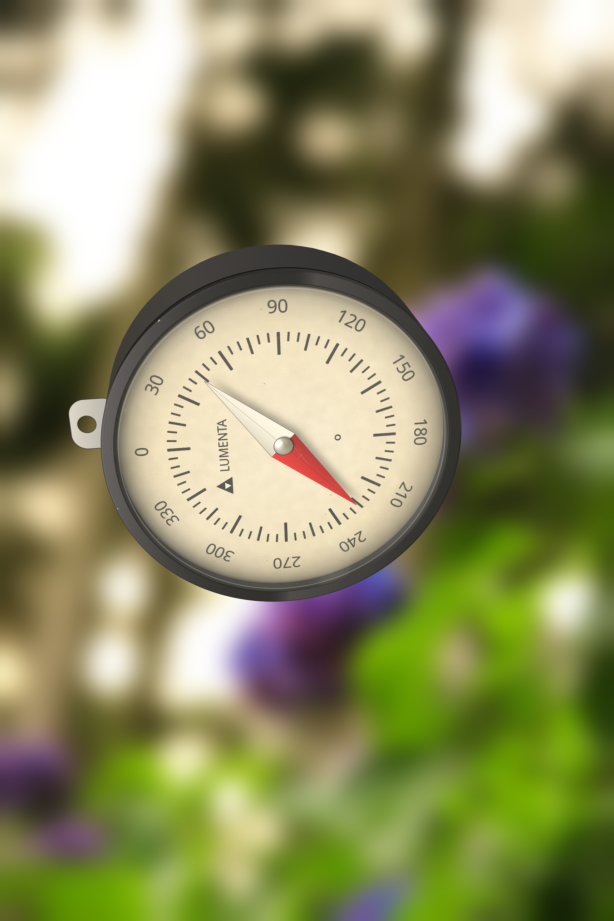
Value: 225,°
